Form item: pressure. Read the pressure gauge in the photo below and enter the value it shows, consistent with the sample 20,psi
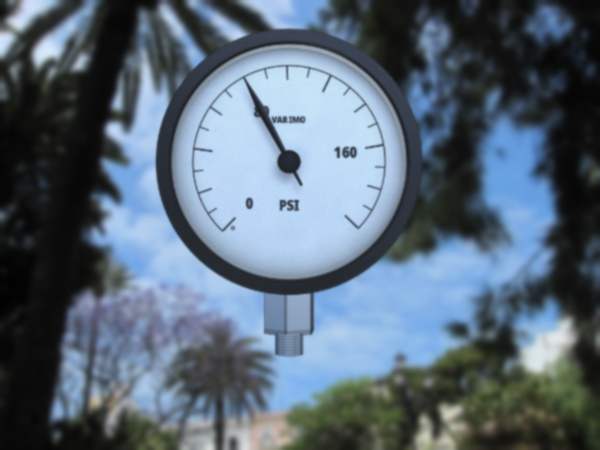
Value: 80,psi
